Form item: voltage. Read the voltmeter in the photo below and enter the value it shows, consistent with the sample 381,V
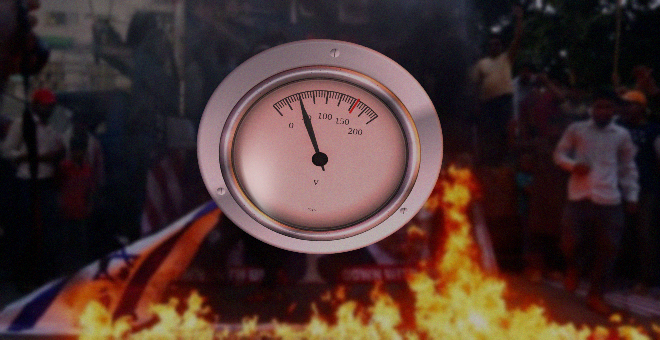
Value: 50,V
